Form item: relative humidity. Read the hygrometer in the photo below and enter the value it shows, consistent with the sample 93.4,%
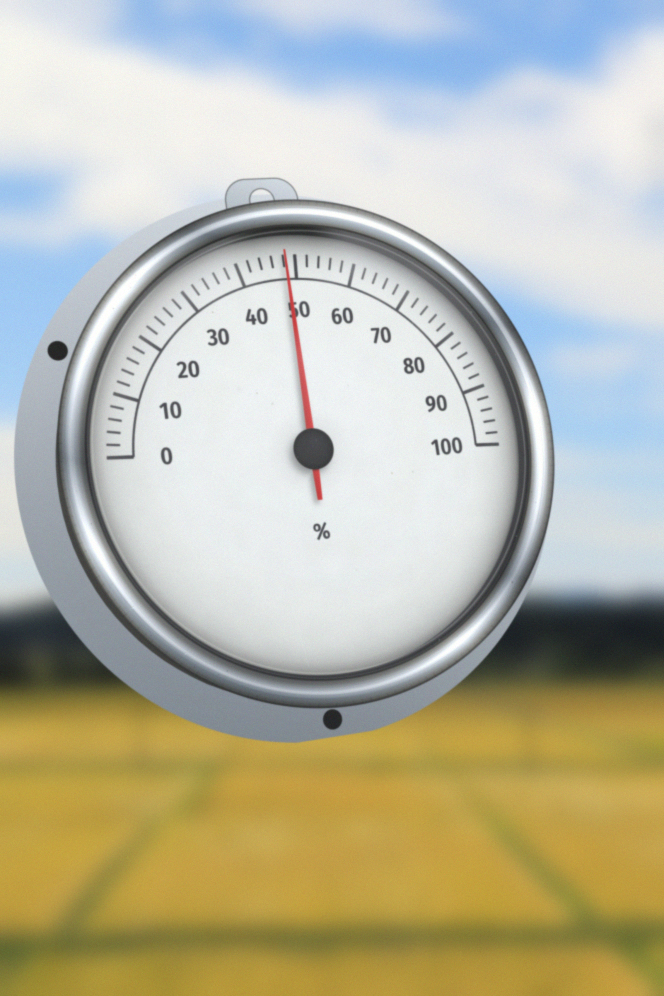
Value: 48,%
